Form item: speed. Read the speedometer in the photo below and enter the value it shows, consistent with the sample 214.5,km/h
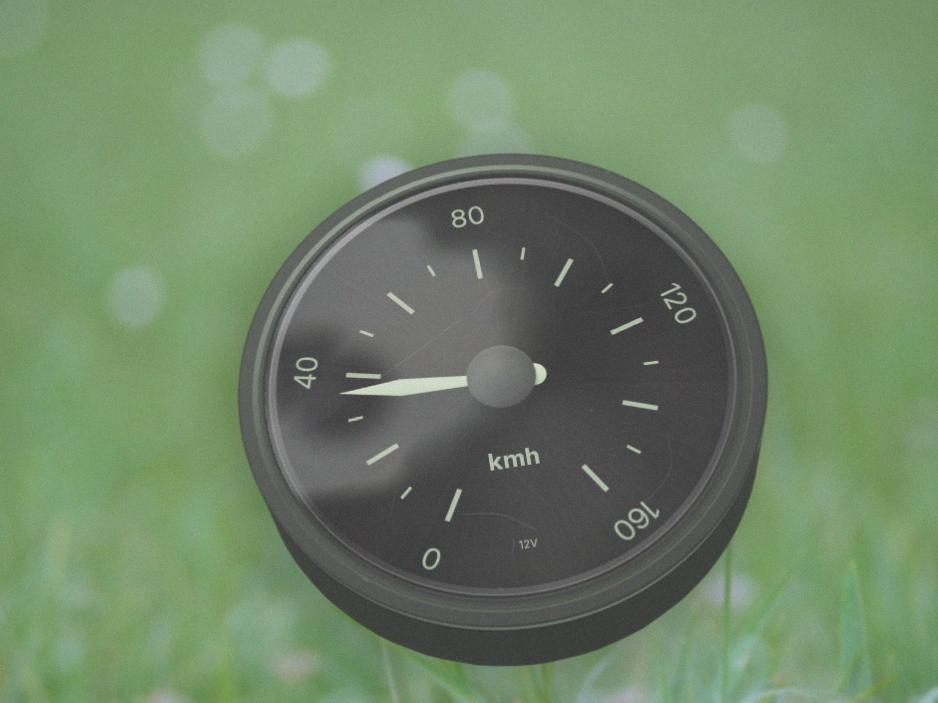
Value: 35,km/h
